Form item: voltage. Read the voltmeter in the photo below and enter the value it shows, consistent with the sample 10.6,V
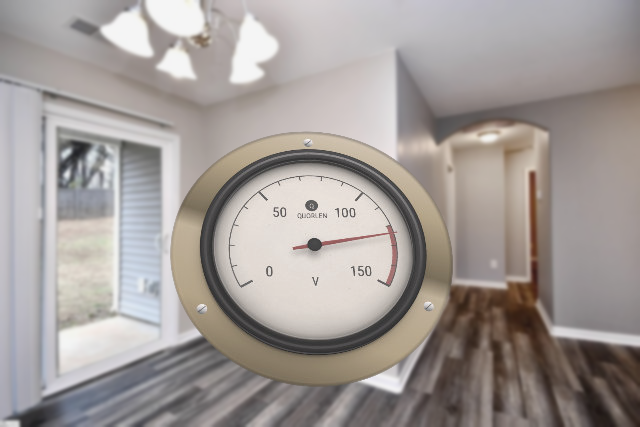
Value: 125,V
